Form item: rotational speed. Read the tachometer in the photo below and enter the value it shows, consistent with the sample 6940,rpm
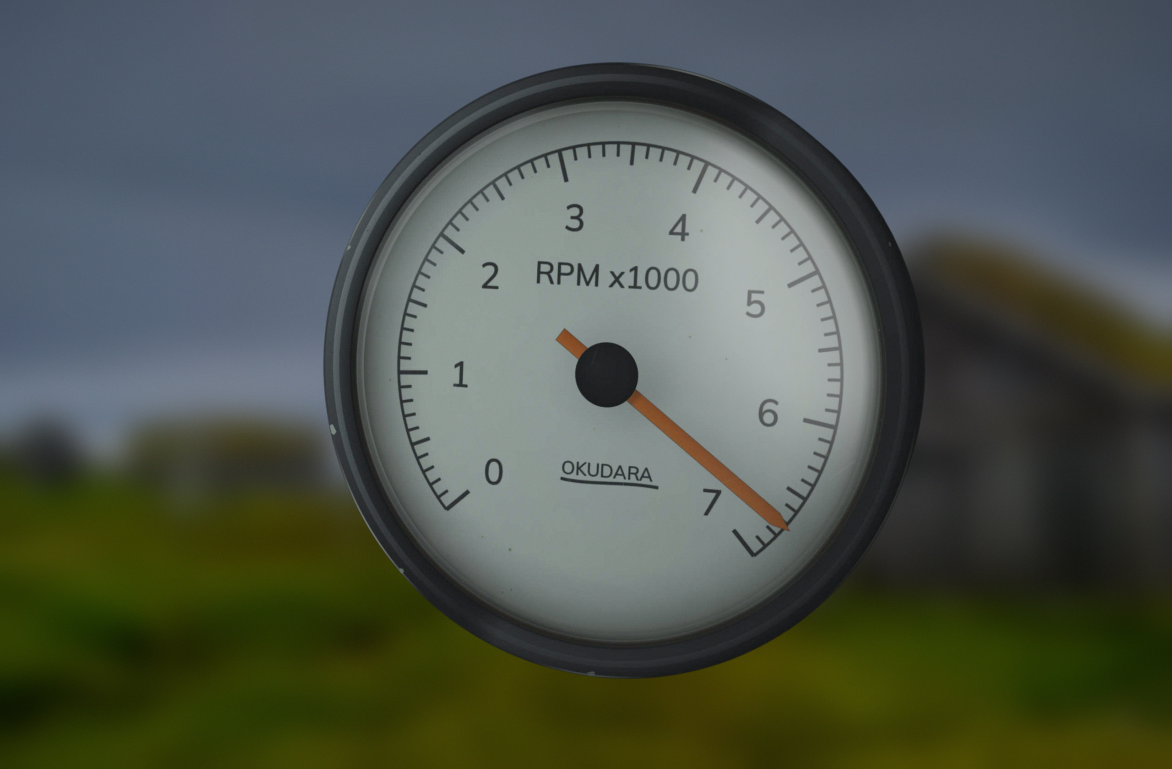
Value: 6700,rpm
